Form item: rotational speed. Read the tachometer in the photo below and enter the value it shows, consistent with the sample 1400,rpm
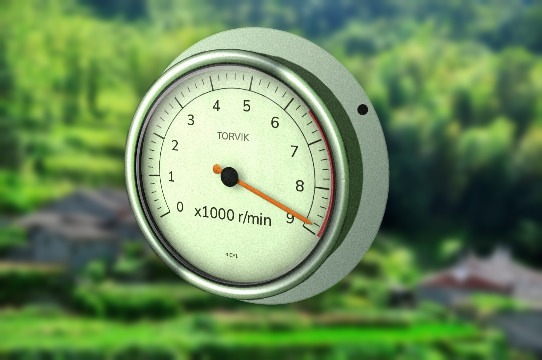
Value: 8800,rpm
